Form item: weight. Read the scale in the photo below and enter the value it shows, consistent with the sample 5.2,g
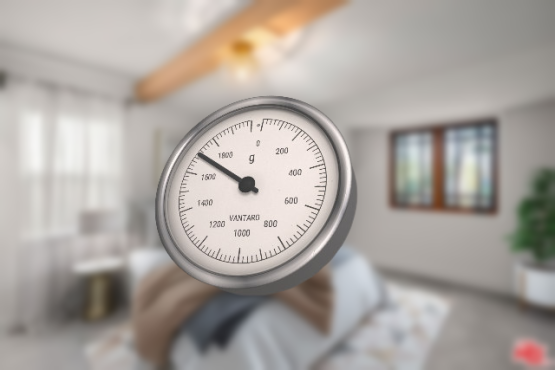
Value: 1700,g
